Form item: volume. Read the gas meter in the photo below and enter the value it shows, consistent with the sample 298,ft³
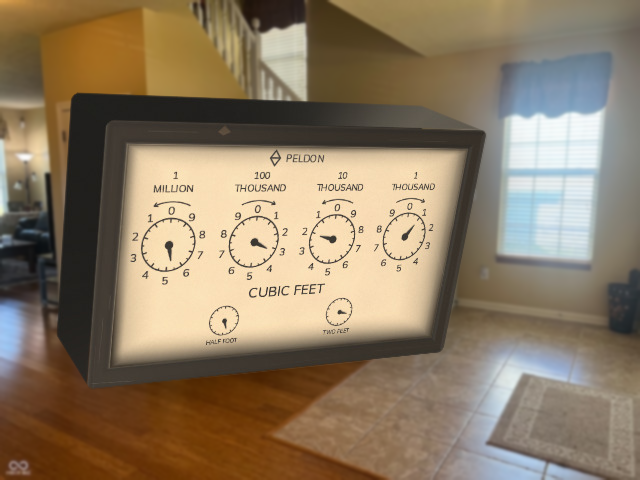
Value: 532100,ft³
